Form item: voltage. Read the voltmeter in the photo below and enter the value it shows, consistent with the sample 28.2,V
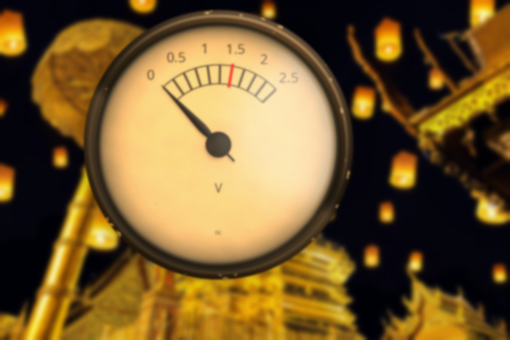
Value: 0,V
